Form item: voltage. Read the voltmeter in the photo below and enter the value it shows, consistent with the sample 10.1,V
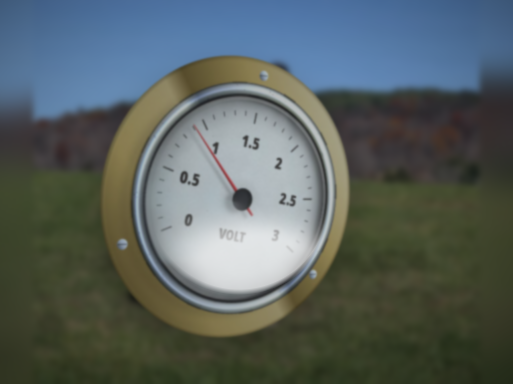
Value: 0.9,V
